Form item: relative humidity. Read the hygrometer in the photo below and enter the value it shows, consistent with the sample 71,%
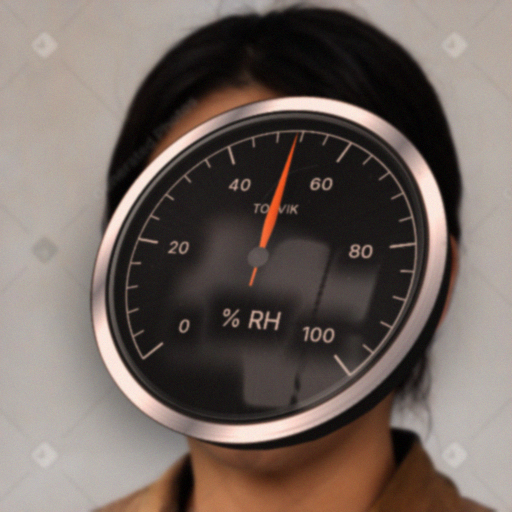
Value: 52,%
